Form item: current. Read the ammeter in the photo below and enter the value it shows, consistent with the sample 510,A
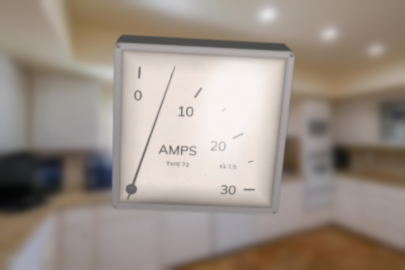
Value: 5,A
